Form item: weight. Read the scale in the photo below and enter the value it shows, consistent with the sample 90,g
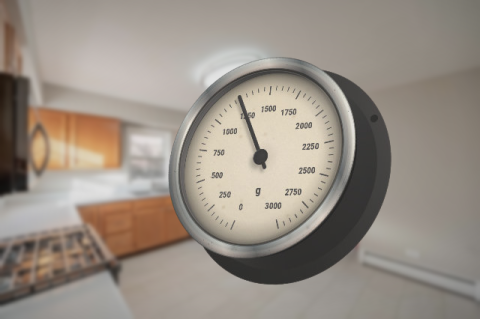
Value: 1250,g
